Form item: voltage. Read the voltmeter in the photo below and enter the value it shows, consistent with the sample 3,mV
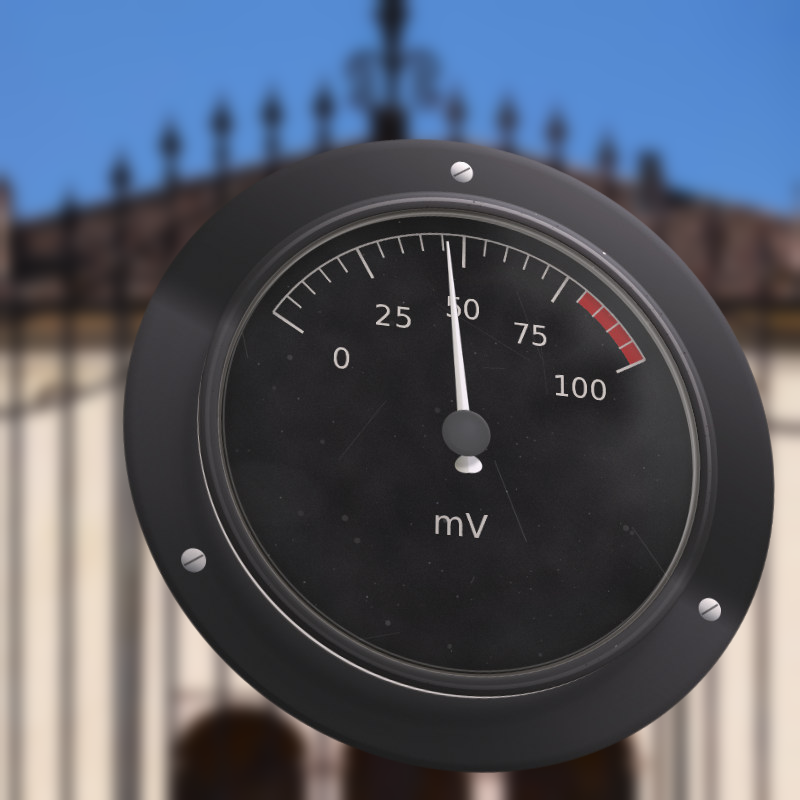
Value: 45,mV
